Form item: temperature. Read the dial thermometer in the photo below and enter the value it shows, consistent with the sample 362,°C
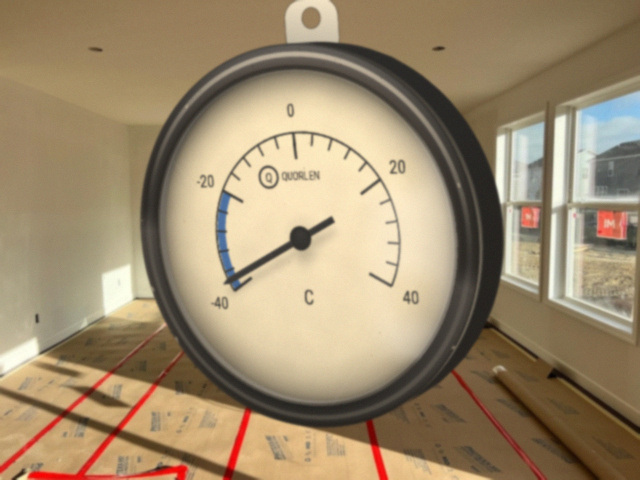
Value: -38,°C
